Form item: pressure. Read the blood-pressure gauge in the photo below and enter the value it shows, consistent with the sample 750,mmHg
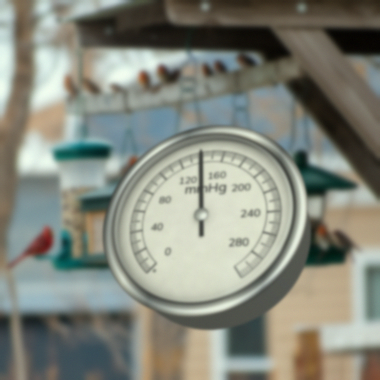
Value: 140,mmHg
